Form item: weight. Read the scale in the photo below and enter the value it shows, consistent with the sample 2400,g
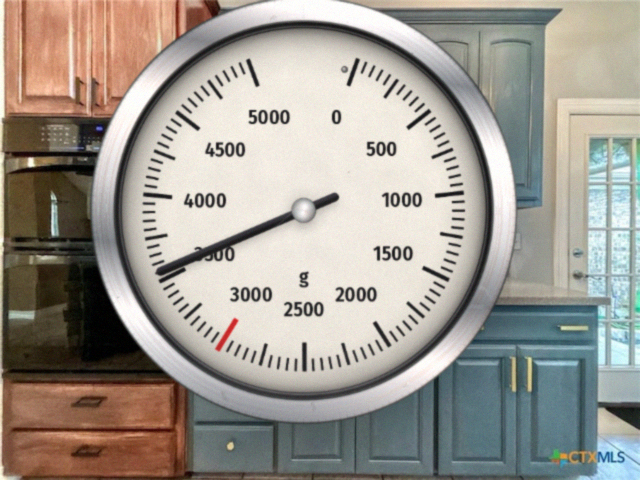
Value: 3550,g
